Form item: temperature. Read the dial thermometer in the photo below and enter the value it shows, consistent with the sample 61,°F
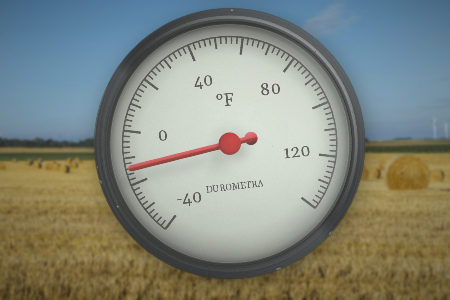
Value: -14,°F
